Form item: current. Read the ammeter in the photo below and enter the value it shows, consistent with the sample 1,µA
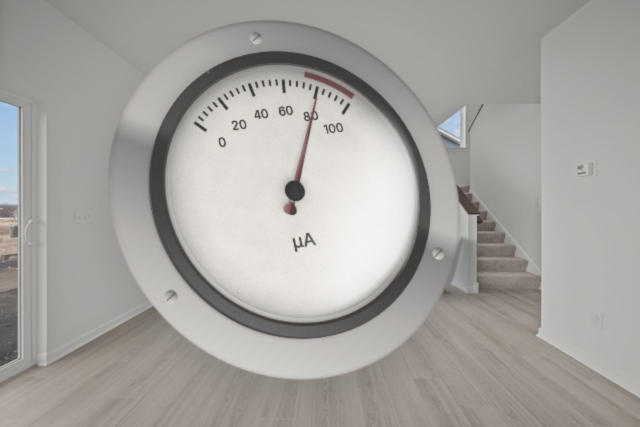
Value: 80,µA
